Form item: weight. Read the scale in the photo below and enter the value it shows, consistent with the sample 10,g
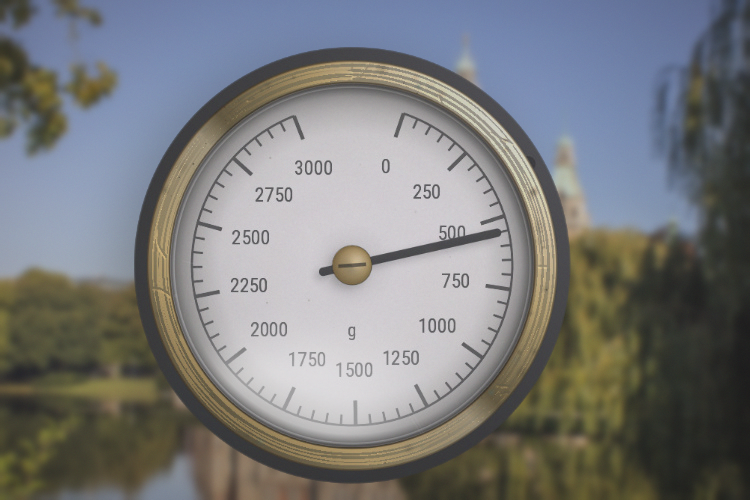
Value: 550,g
